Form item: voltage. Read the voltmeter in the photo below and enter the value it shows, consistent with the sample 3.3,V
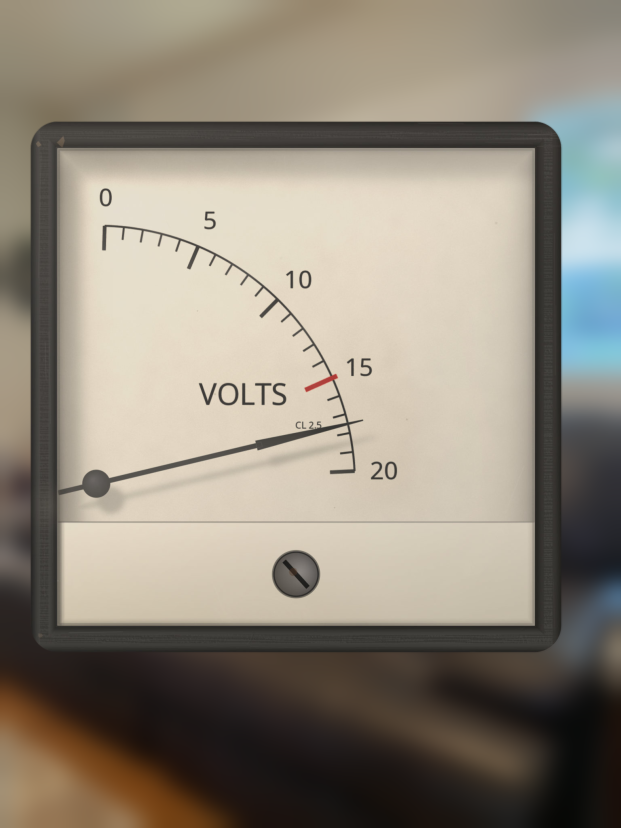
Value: 17.5,V
